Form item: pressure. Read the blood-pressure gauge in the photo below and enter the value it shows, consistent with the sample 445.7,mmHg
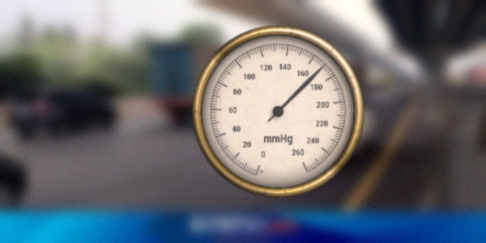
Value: 170,mmHg
